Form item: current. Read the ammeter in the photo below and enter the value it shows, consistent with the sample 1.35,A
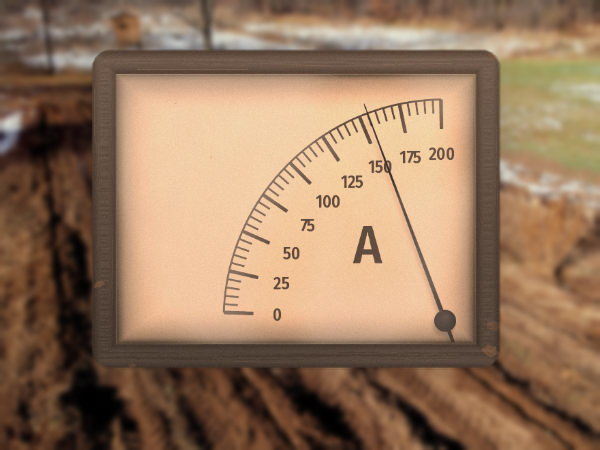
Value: 155,A
